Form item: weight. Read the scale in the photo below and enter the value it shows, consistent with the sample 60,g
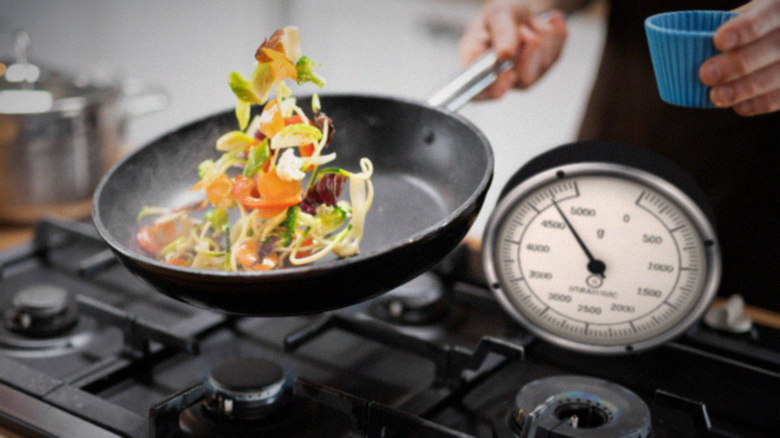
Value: 4750,g
